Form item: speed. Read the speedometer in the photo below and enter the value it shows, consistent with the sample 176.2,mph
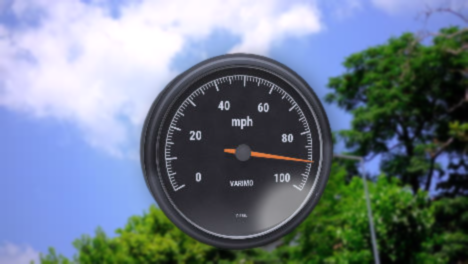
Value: 90,mph
